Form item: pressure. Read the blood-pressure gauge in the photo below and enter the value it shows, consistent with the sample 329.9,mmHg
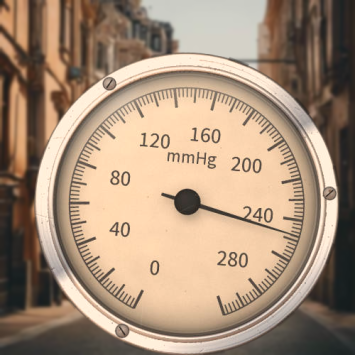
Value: 248,mmHg
